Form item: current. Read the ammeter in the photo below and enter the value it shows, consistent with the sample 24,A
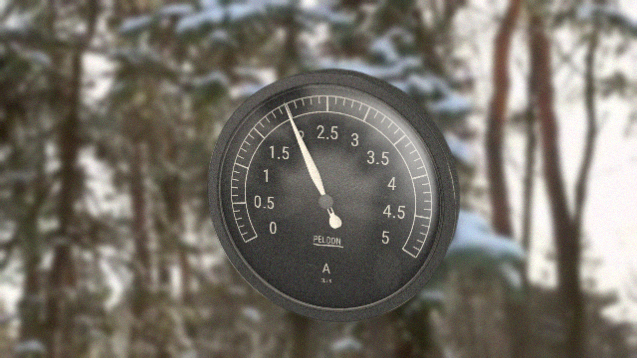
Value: 2,A
